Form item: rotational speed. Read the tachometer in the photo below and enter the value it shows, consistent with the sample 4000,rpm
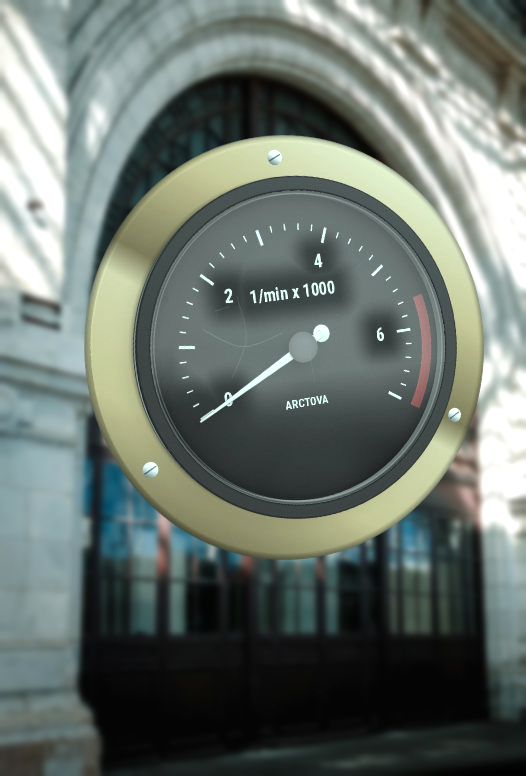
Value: 0,rpm
